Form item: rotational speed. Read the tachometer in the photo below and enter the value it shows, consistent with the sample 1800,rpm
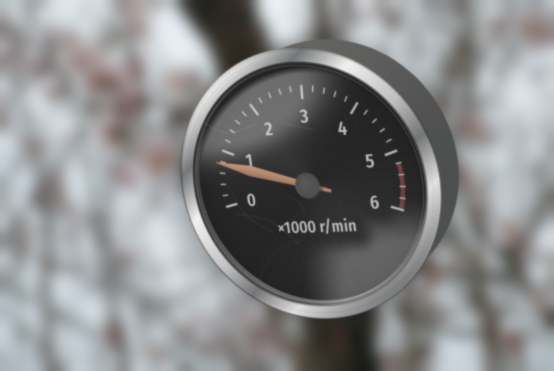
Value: 800,rpm
